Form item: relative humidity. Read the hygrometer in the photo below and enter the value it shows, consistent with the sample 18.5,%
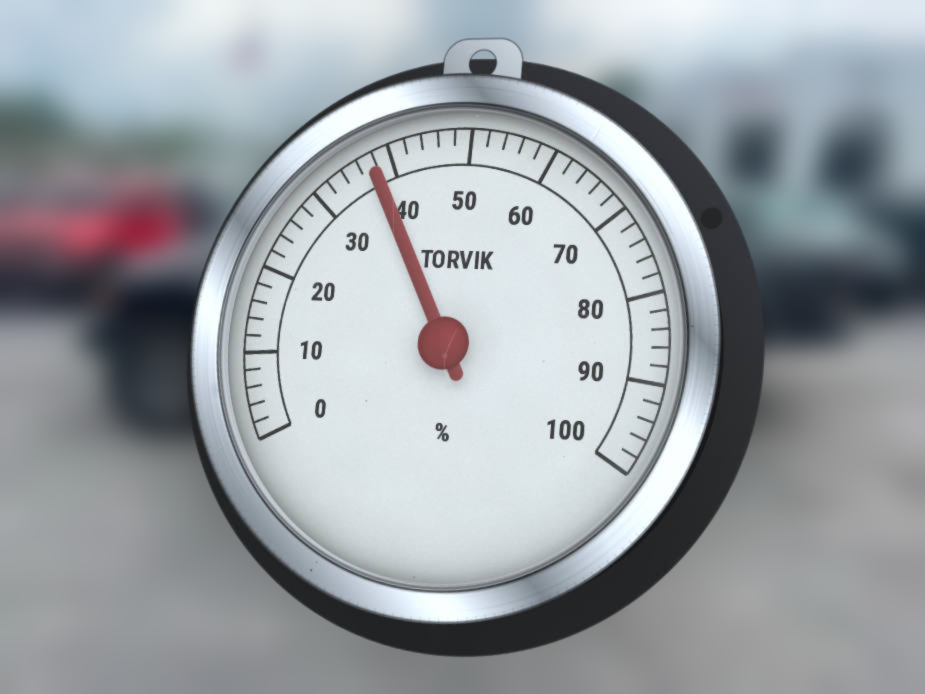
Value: 38,%
